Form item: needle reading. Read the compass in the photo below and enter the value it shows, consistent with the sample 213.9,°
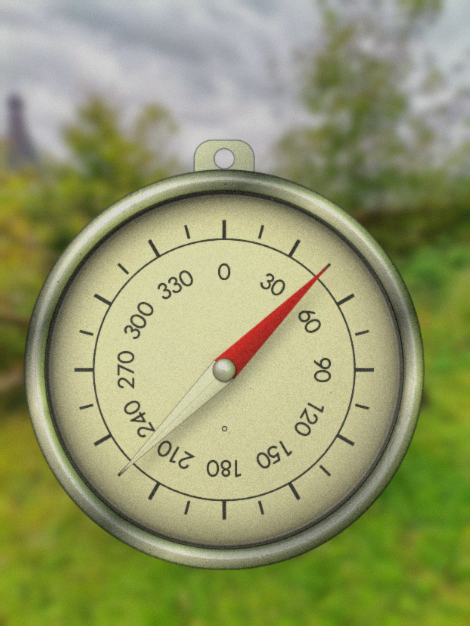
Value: 45,°
